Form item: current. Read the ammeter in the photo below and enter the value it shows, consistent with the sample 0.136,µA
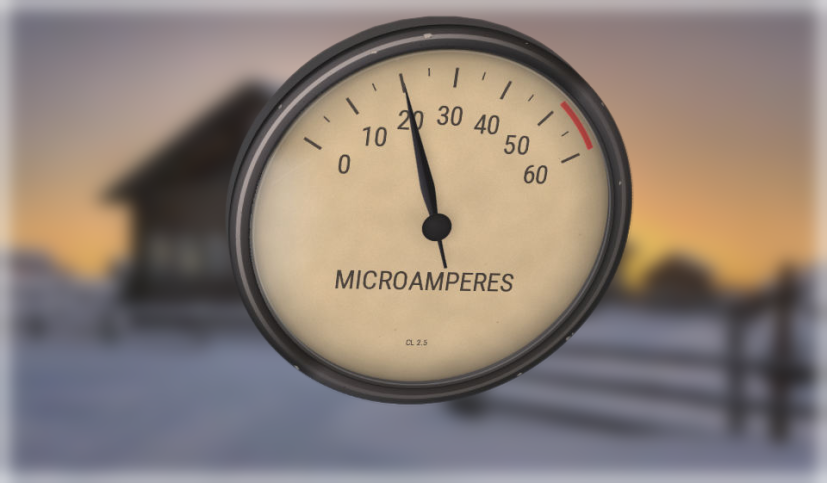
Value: 20,µA
